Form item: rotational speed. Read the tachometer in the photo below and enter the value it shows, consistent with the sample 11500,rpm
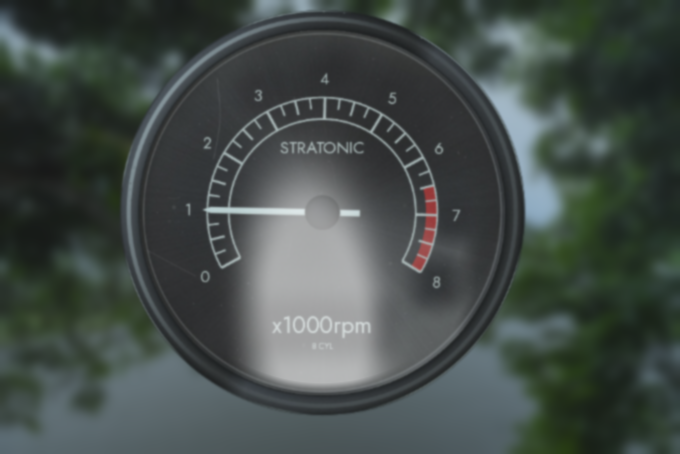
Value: 1000,rpm
